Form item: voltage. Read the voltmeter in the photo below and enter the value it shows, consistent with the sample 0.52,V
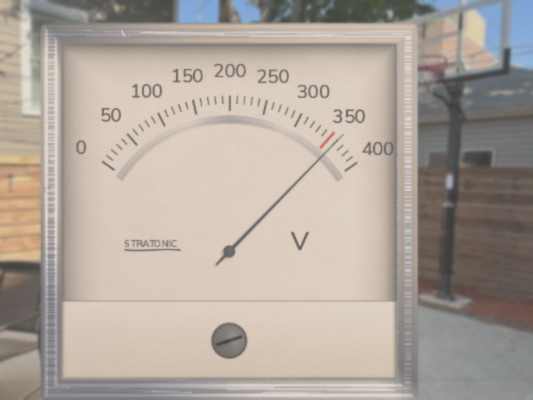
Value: 360,V
